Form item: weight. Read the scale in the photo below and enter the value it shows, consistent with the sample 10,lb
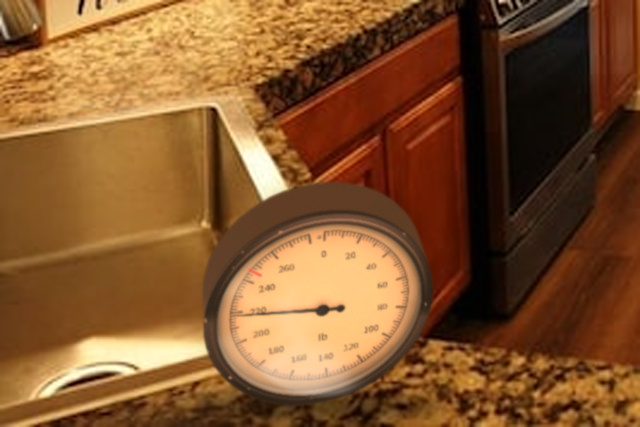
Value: 220,lb
